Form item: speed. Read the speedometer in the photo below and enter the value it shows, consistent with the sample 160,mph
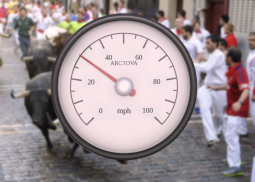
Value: 30,mph
